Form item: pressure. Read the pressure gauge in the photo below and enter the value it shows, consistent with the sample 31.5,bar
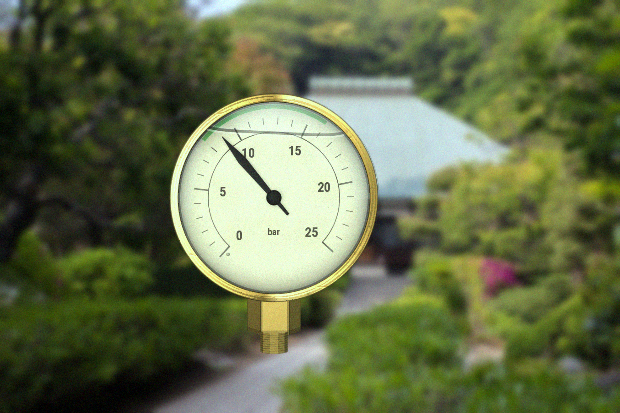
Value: 9,bar
